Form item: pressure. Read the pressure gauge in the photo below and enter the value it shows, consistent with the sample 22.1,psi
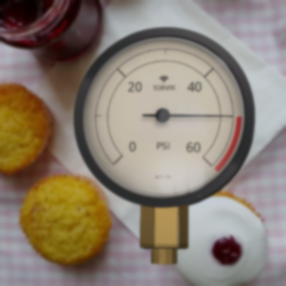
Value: 50,psi
